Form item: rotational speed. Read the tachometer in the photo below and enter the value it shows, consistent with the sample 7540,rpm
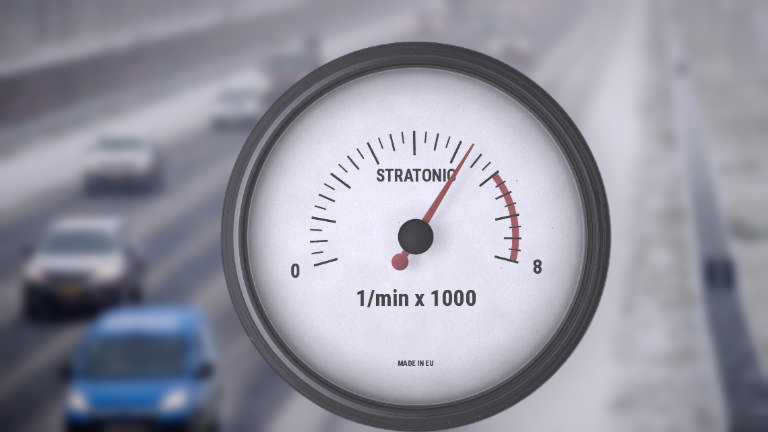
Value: 5250,rpm
